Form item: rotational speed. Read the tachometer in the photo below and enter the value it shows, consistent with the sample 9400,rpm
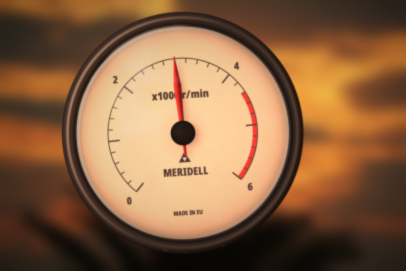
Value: 3000,rpm
